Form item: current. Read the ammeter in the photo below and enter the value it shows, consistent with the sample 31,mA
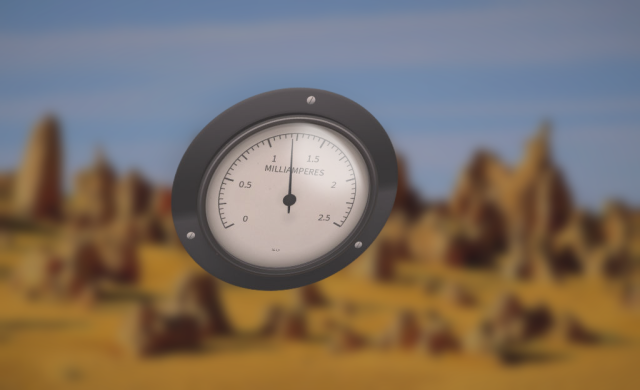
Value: 1.2,mA
